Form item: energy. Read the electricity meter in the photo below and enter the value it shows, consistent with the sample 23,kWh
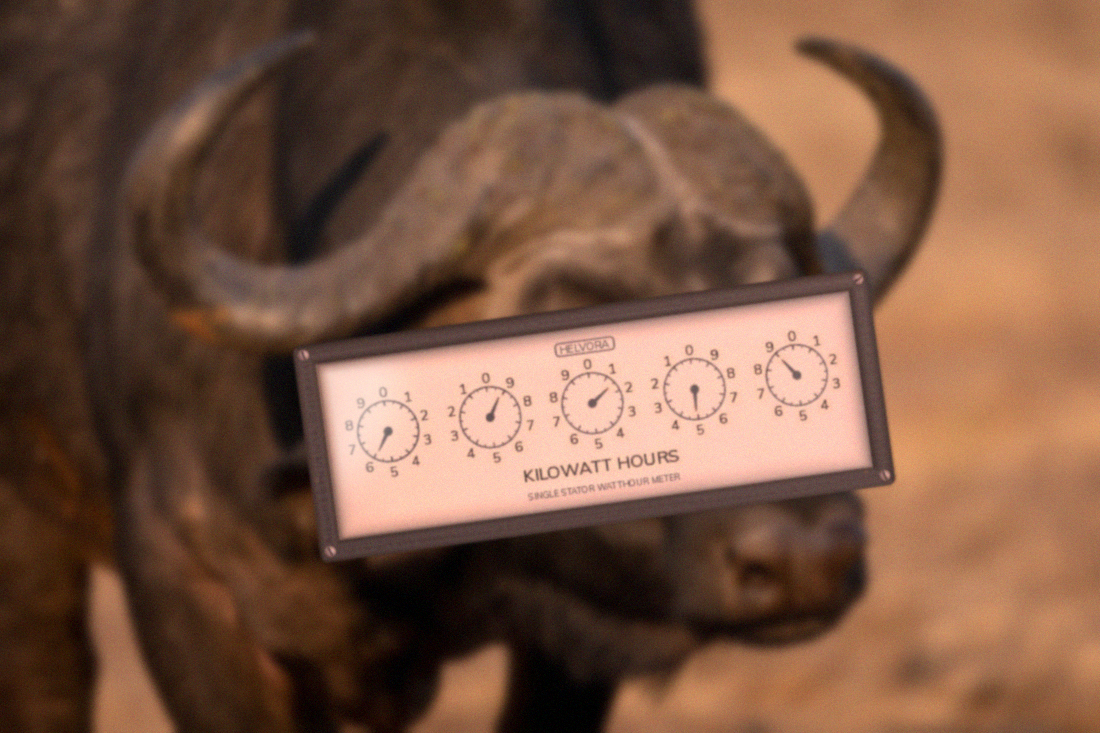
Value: 59149,kWh
